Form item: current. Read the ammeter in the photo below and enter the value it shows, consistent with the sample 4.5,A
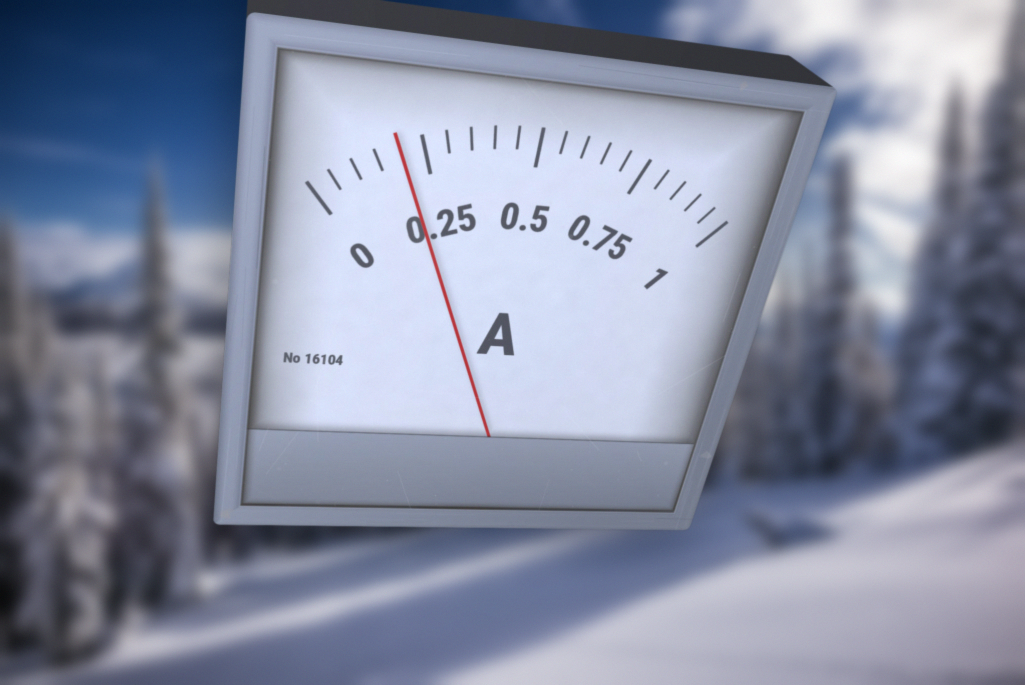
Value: 0.2,A
